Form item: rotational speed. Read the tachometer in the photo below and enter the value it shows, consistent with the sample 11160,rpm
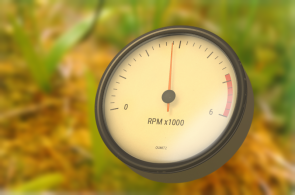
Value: 2800,rpm
